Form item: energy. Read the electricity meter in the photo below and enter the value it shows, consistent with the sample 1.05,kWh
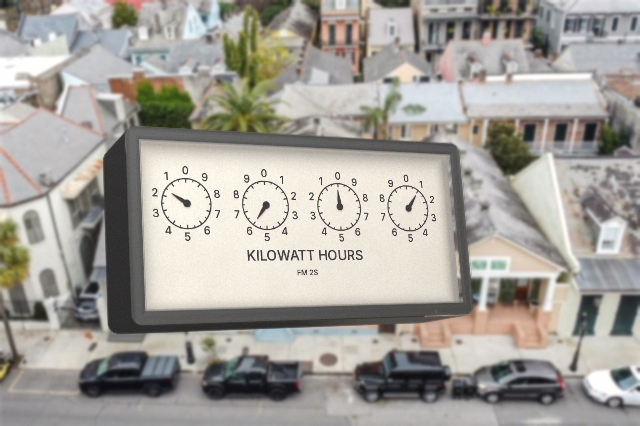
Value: 1601,kWh
